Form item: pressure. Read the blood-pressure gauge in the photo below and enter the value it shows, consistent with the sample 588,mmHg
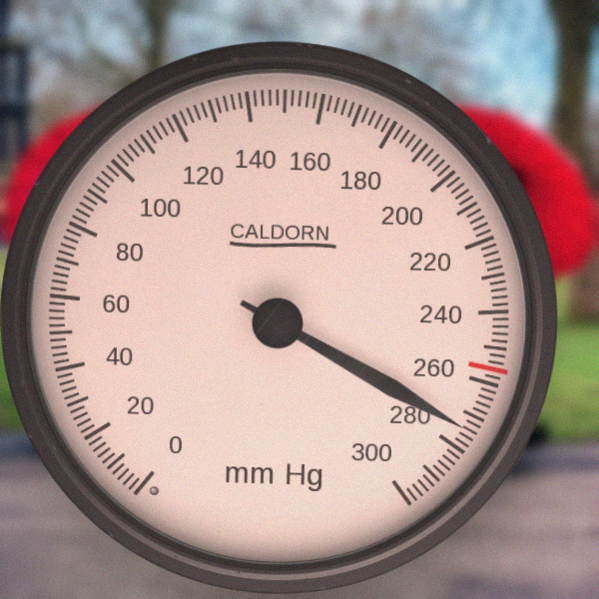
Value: 274,mmHg
